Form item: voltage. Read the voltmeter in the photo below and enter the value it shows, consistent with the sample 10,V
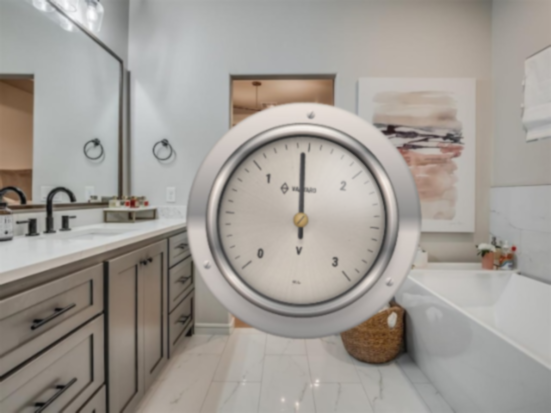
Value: 1.45,V
